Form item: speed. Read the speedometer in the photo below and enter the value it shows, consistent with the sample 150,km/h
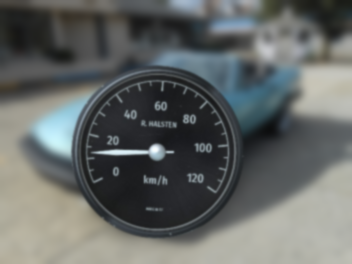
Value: 12.5,km/h
